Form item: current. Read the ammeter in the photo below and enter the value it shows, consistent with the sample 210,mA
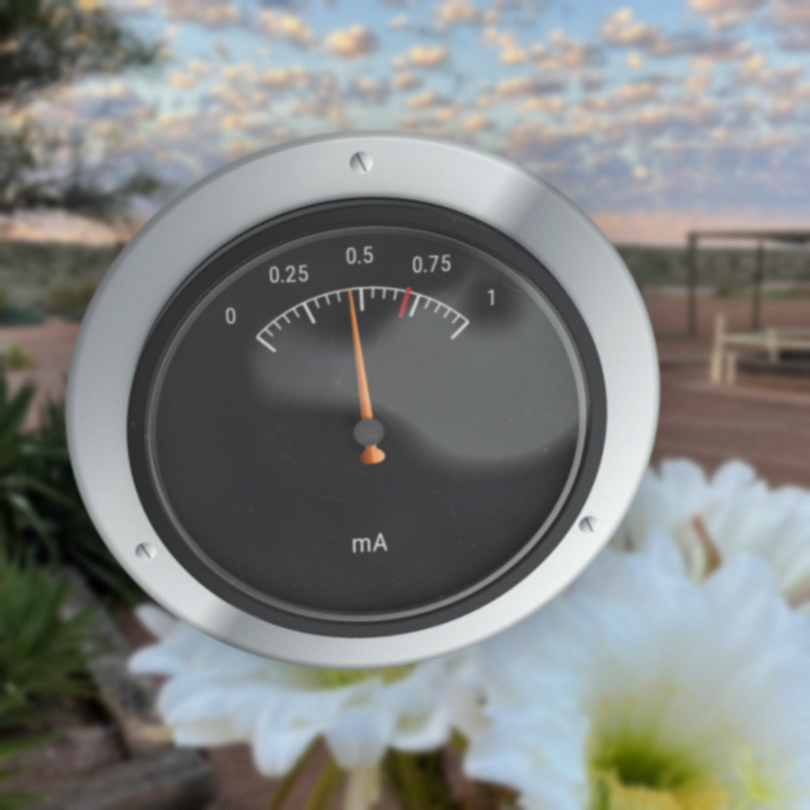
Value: 0.45,mA
